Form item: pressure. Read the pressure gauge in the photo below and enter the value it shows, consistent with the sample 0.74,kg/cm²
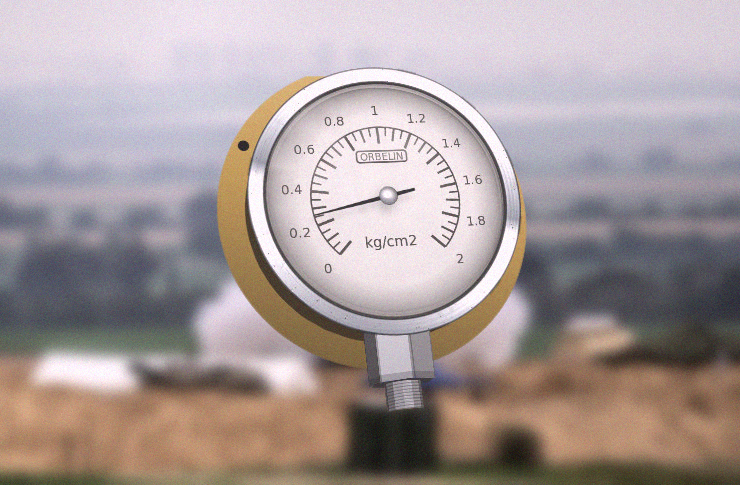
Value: 0.25,kg/cm²
